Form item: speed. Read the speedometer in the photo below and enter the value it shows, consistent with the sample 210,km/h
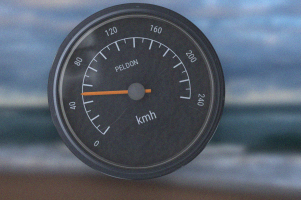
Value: 50,km/h
